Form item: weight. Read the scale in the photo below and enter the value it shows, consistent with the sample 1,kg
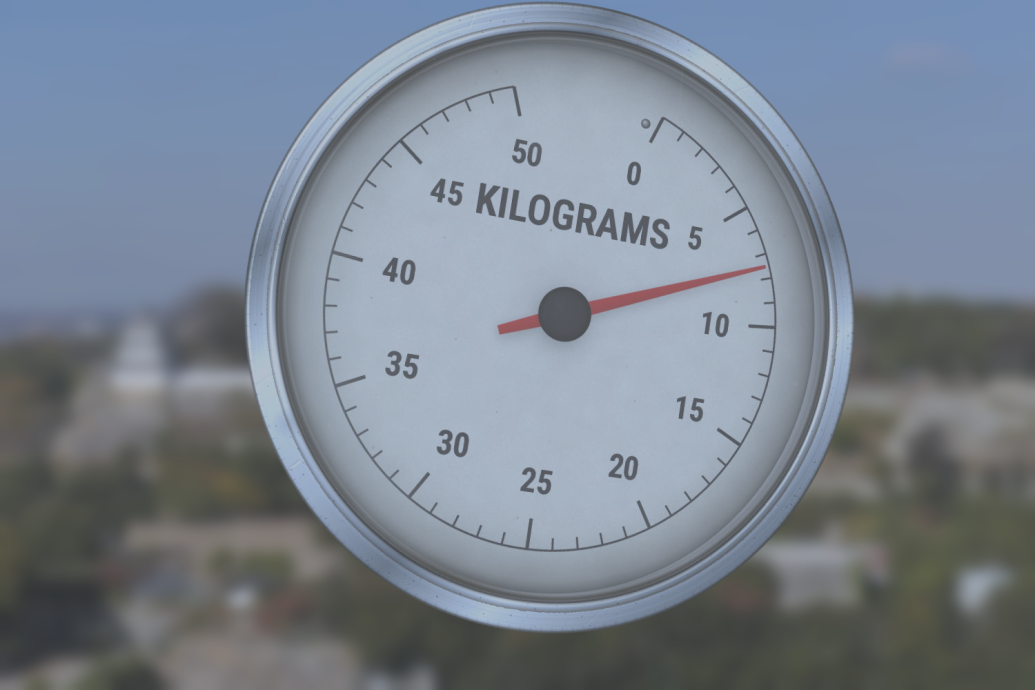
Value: 7.5,kg
